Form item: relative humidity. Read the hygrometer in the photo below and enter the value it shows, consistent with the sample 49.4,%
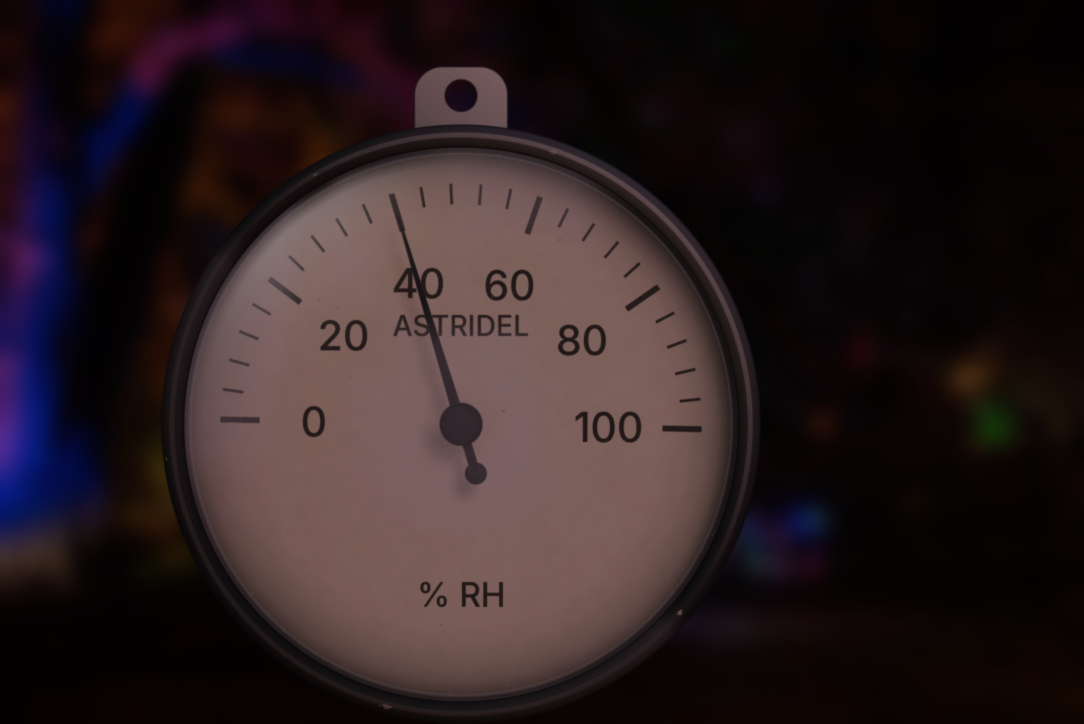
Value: 40,%
